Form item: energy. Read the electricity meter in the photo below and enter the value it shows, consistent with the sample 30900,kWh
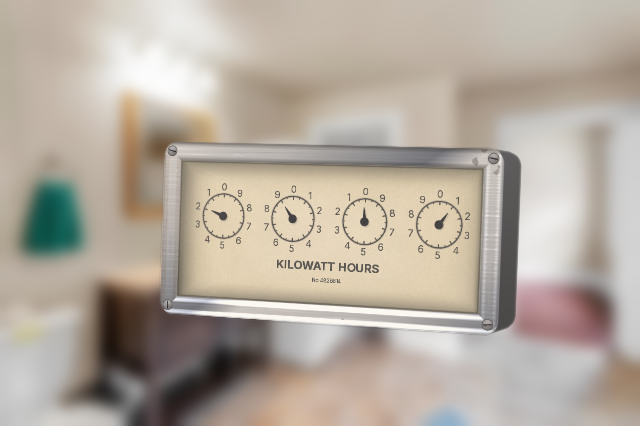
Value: 1901,kWh
